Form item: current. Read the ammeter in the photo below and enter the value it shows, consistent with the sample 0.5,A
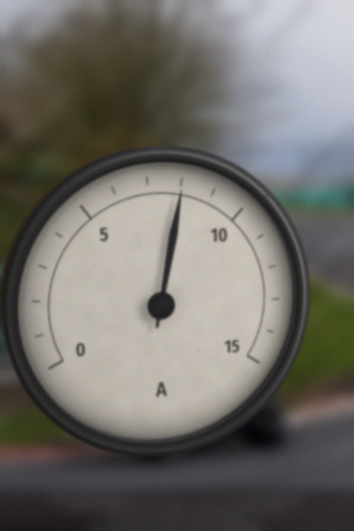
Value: 8,A
